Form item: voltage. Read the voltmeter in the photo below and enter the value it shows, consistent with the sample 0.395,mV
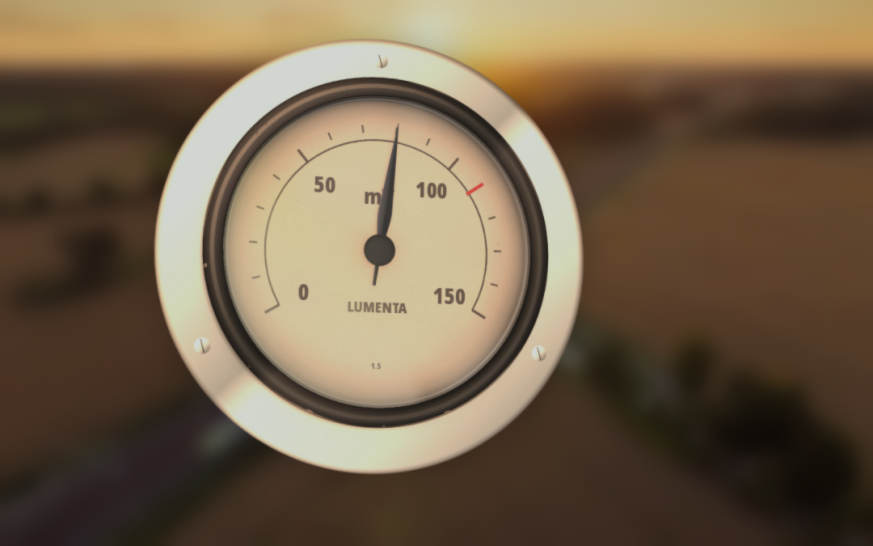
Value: 80,mV
